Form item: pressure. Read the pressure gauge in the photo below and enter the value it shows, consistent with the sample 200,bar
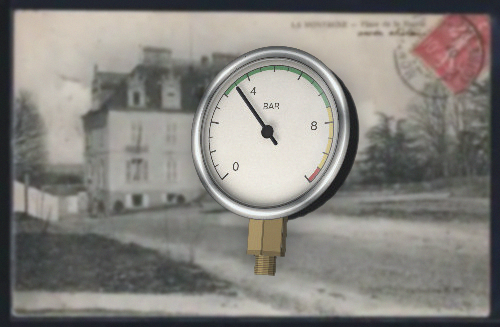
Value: 3.5,bar
